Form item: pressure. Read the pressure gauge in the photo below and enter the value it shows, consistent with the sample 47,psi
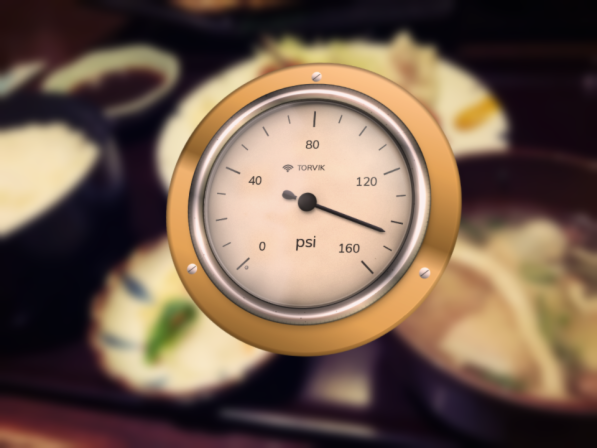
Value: 145,psi
